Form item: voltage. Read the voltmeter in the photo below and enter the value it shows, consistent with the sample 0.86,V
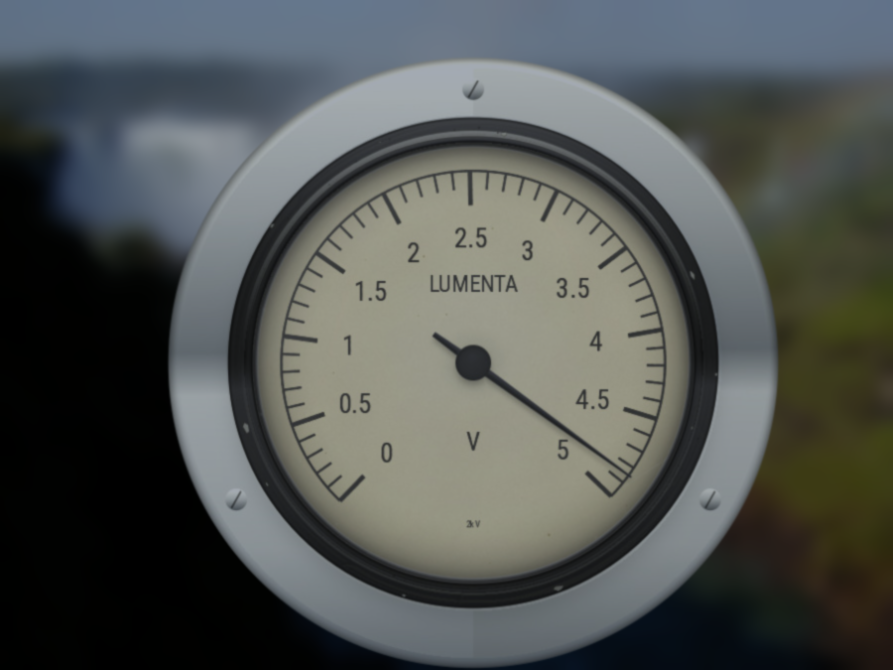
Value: 4.85,V
